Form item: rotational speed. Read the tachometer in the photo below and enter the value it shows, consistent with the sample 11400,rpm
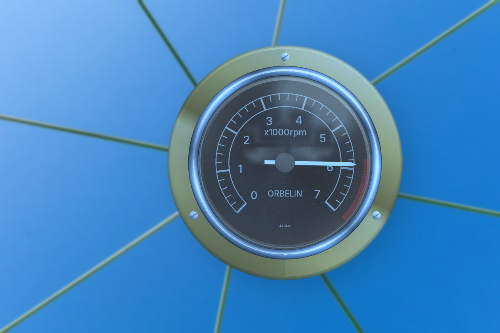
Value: 5900,rpm
